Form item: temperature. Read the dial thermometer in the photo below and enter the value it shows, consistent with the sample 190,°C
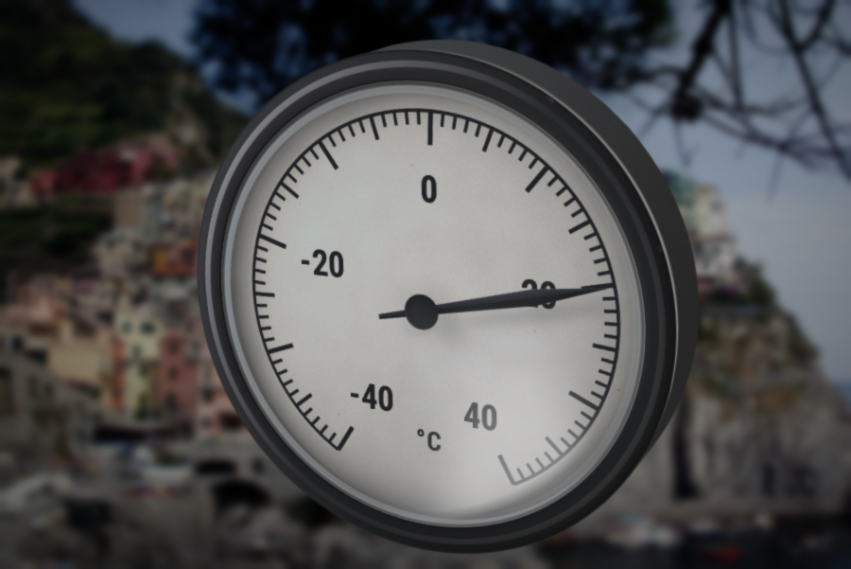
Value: 20,°C
